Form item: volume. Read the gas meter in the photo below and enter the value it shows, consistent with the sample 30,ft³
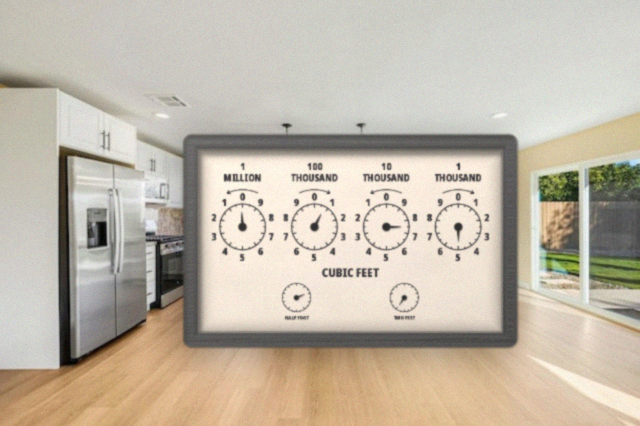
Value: 7500,ft³
